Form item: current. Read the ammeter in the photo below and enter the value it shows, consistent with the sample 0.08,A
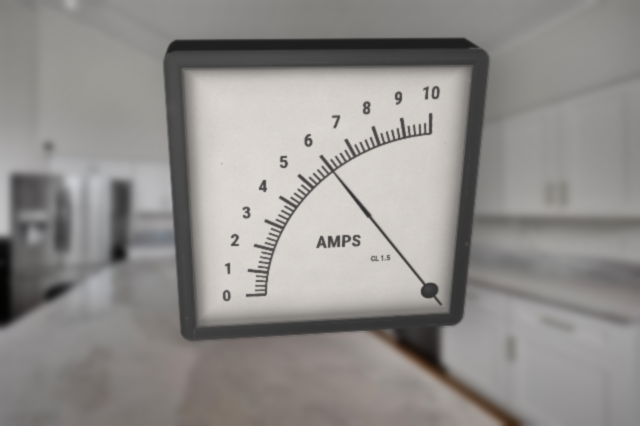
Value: 6,A
